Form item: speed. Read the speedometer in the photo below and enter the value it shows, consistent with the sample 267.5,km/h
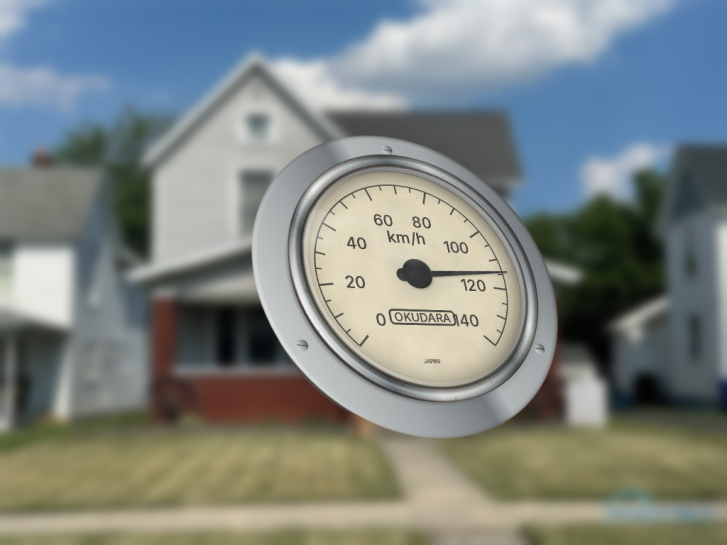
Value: 115,km/h
